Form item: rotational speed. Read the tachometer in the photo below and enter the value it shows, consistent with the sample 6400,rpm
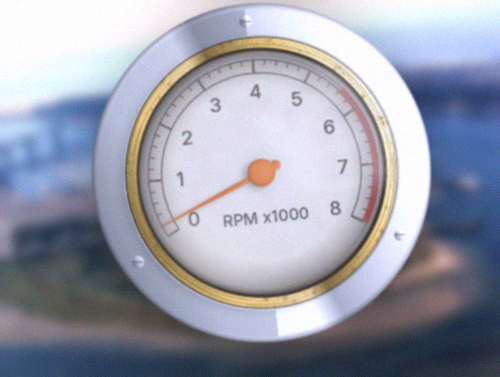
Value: 200,rpm
